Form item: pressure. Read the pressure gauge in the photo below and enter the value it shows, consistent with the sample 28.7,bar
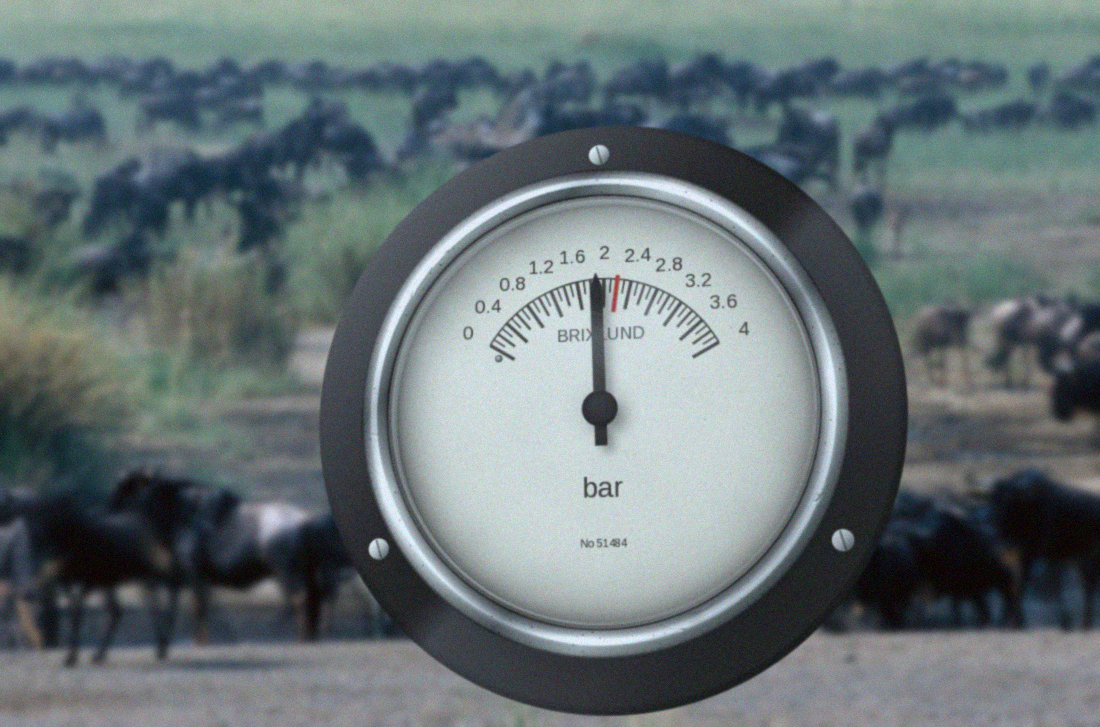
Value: 1.9,bar
